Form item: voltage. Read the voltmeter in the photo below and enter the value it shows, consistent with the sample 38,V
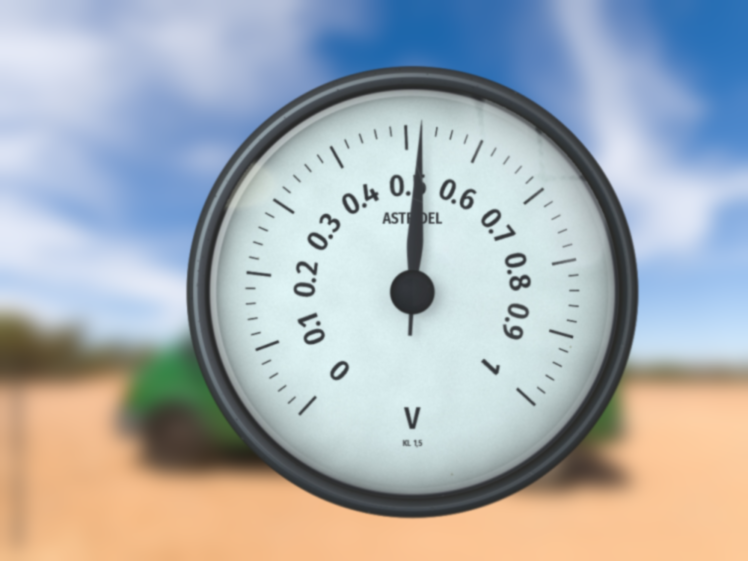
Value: 0.52,V
